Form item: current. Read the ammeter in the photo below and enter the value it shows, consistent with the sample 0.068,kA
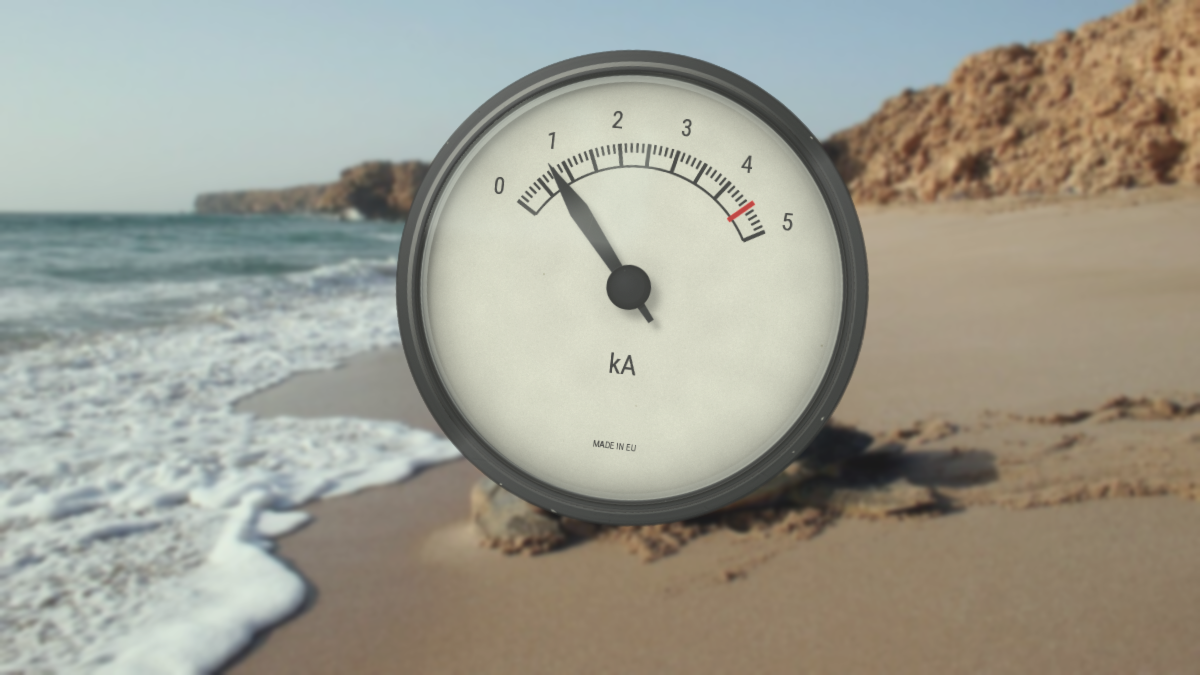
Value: 0.8,kA
